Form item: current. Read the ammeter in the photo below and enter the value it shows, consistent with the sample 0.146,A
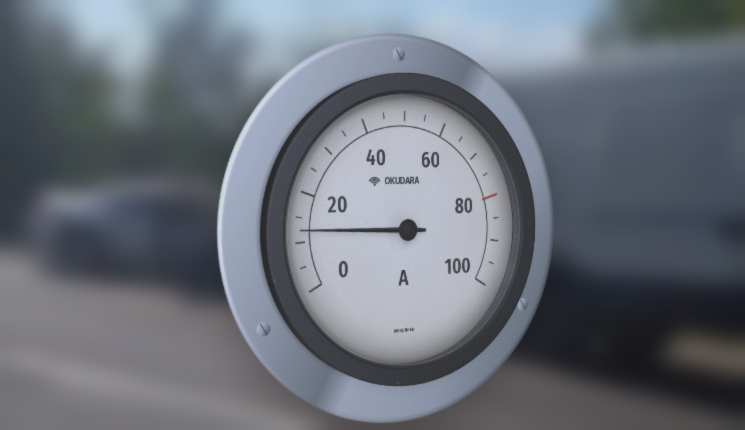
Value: 12.5,A
